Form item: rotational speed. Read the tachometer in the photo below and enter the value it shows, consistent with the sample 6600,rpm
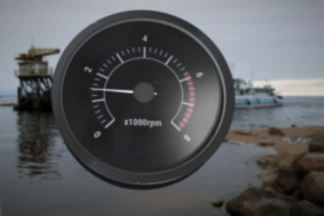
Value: 1400,rpm
